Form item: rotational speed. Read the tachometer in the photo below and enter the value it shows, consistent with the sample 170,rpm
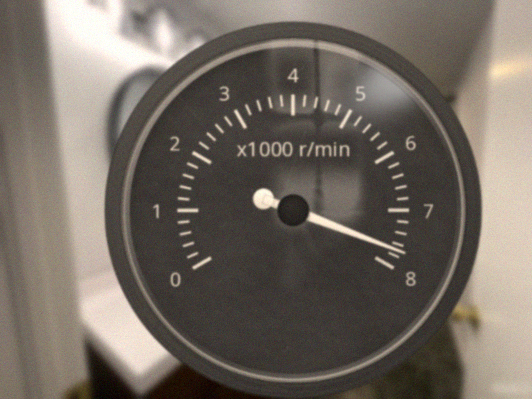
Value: 7700,rpm
